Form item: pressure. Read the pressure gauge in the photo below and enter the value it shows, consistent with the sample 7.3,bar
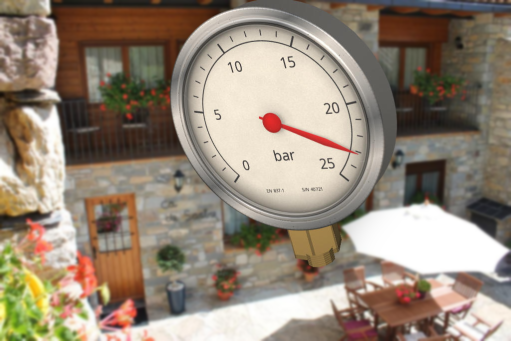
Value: 23,bar
